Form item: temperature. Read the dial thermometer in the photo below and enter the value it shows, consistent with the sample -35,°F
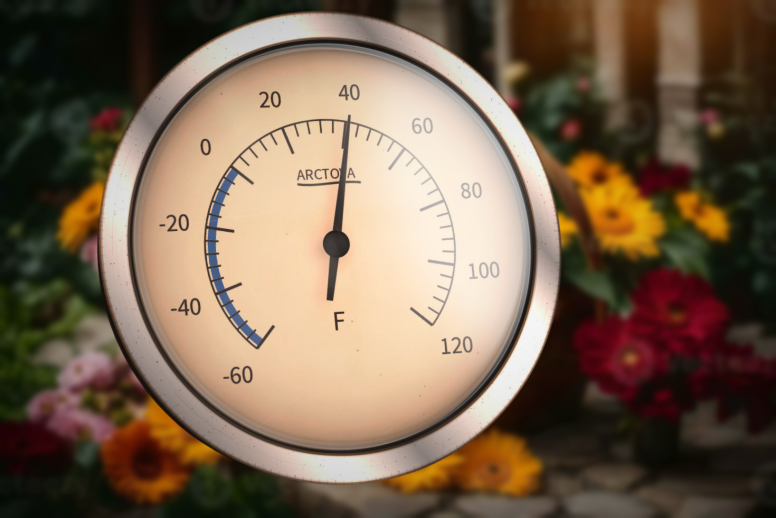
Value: 40,°F
